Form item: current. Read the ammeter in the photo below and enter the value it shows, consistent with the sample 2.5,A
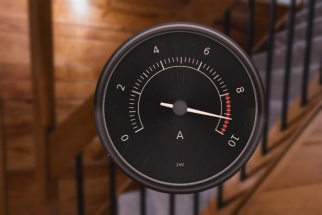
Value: 9.2,A
